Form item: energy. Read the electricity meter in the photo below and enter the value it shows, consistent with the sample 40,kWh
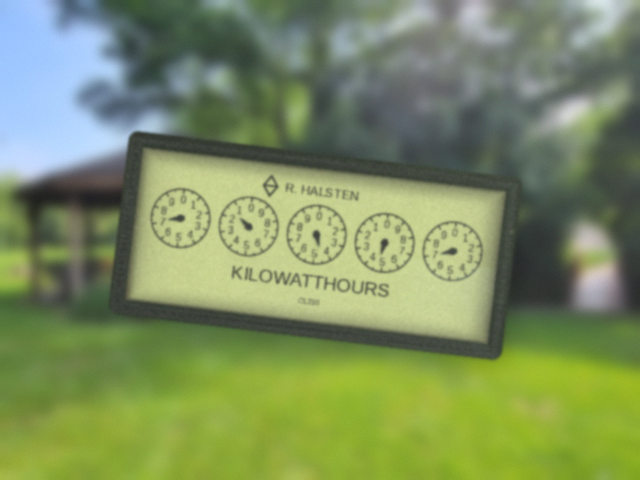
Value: 71447,kWh
